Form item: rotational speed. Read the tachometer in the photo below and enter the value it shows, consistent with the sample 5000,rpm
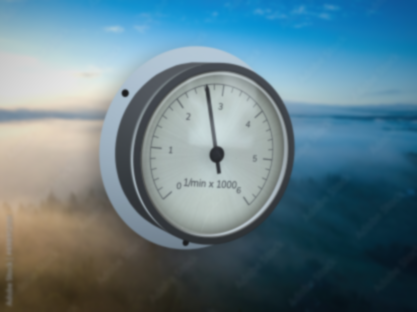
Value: 2600,rpm
